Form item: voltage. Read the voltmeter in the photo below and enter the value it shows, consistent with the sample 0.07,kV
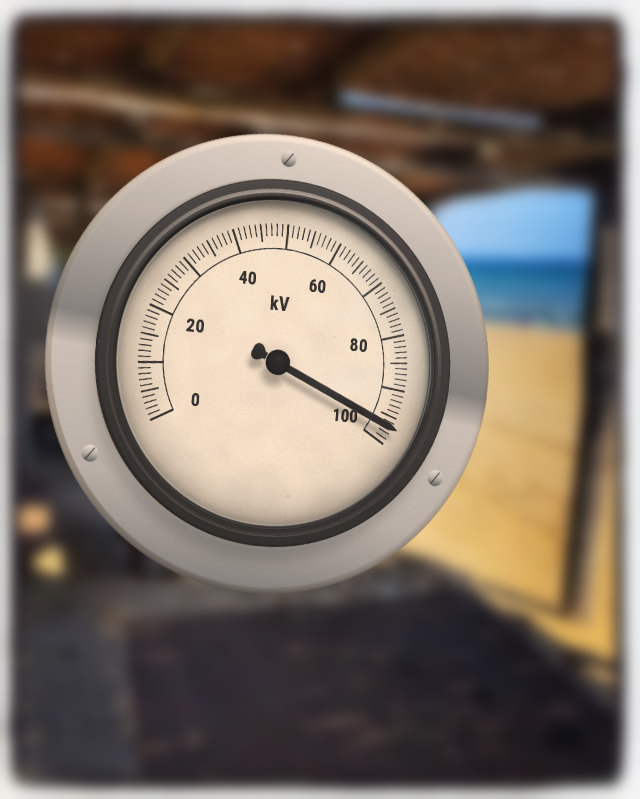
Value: 97,kV
